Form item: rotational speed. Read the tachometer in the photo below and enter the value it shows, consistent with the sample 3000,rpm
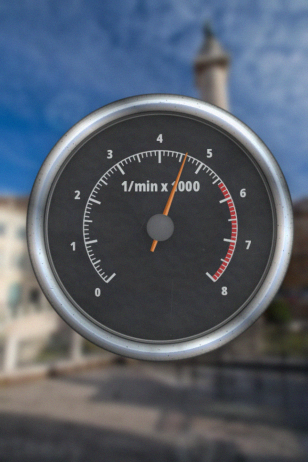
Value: 4600,rpm
